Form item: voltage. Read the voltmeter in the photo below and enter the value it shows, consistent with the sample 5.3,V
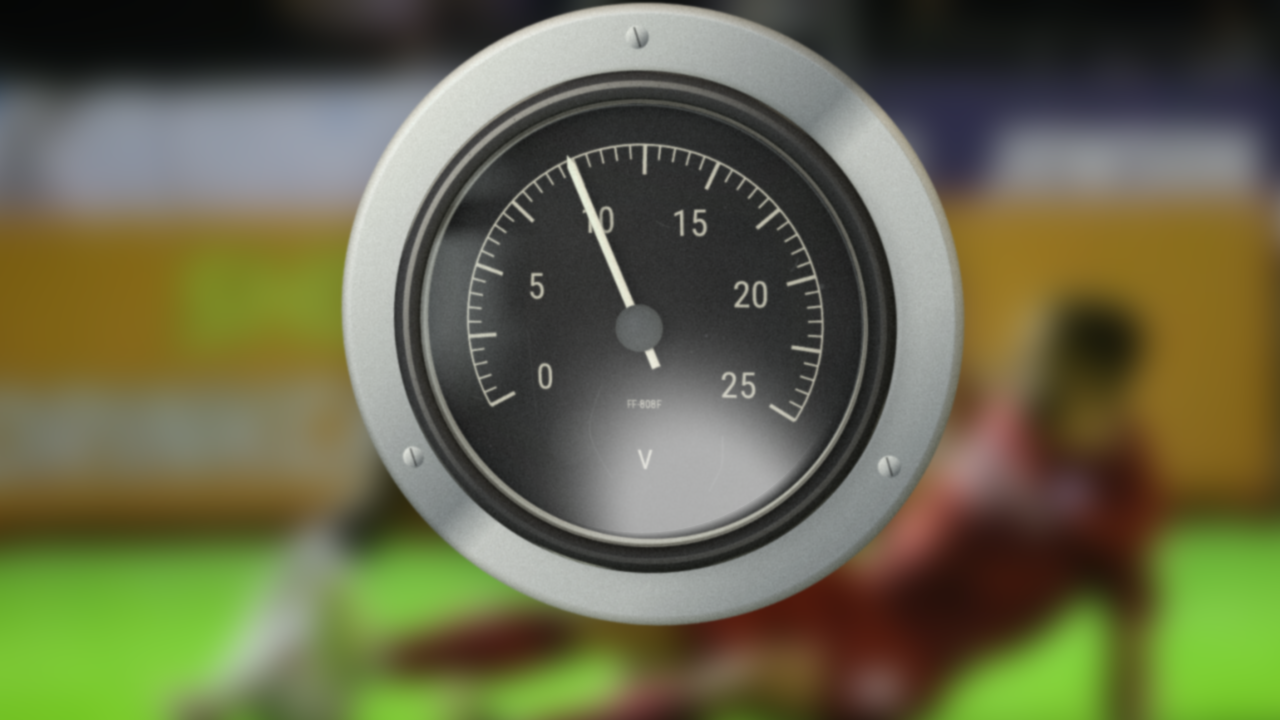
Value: 10,V
